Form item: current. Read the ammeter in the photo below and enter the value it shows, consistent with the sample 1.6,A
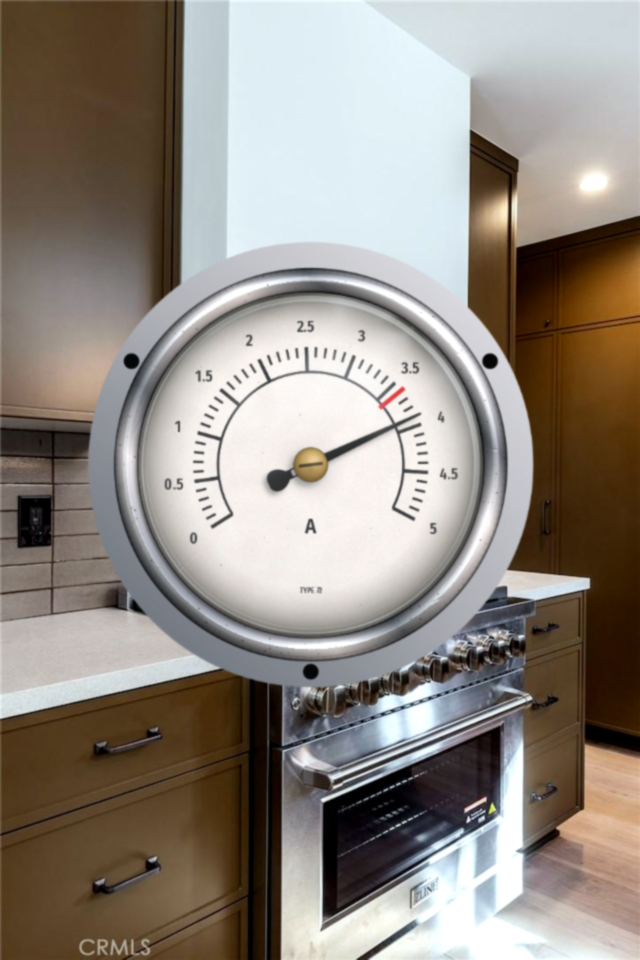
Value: 3.9,A
